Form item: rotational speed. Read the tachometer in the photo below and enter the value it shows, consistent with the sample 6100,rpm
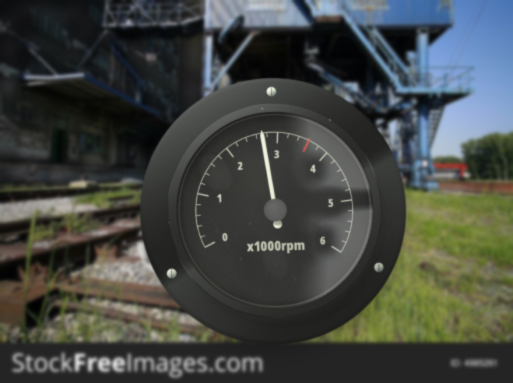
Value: 2700,rpm
